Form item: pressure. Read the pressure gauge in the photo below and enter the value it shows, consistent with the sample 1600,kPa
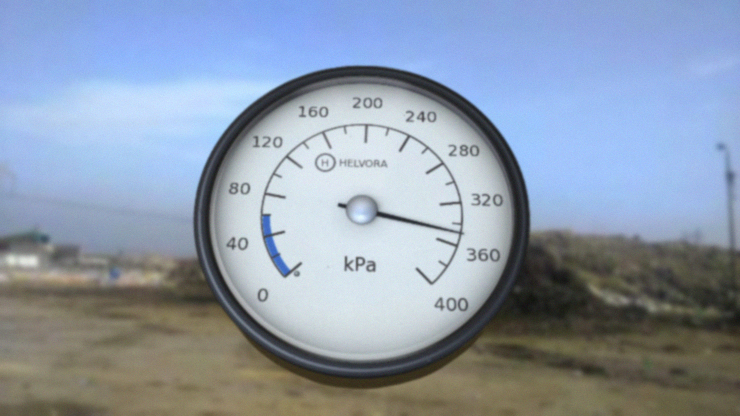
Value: 350,kPa
